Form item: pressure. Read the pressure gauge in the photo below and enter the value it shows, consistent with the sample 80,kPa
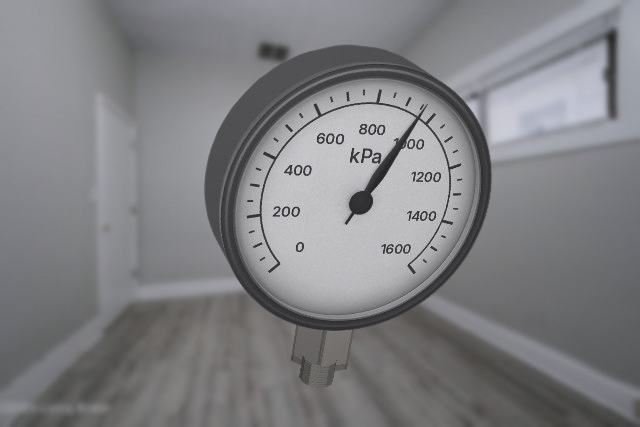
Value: 950,kPa
